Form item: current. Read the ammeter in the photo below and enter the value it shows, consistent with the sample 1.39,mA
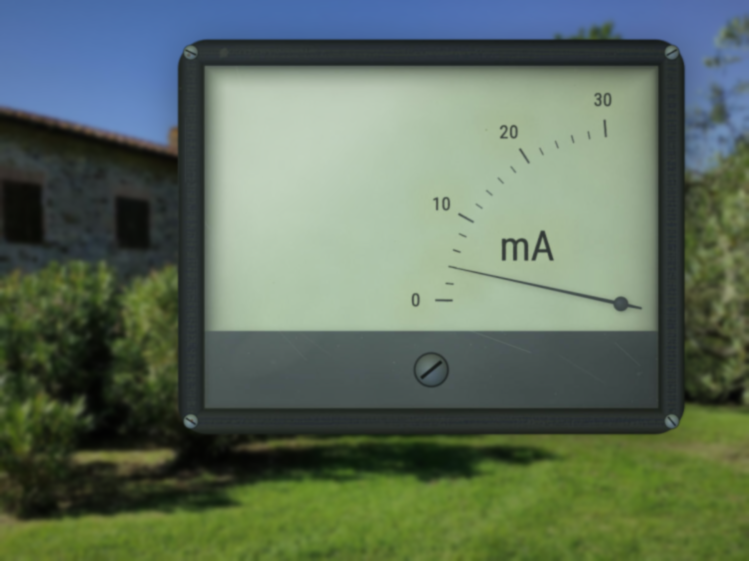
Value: 4,mA
